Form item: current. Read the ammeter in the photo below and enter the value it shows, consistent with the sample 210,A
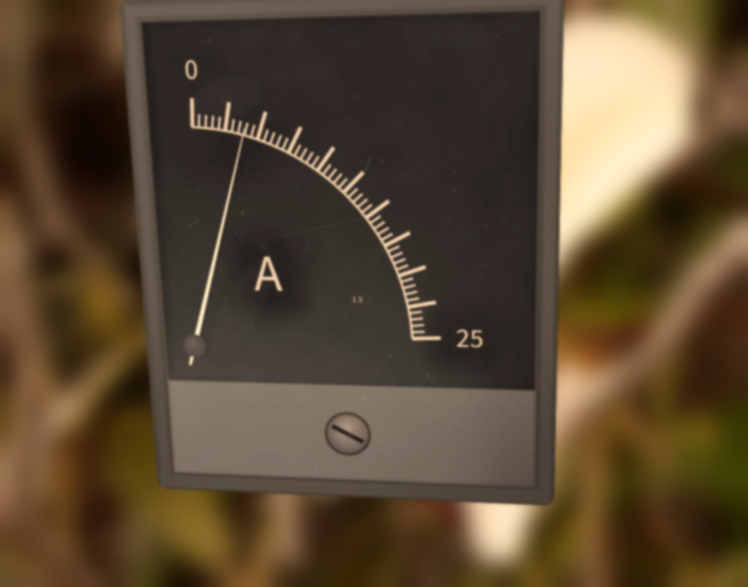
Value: 4,A
